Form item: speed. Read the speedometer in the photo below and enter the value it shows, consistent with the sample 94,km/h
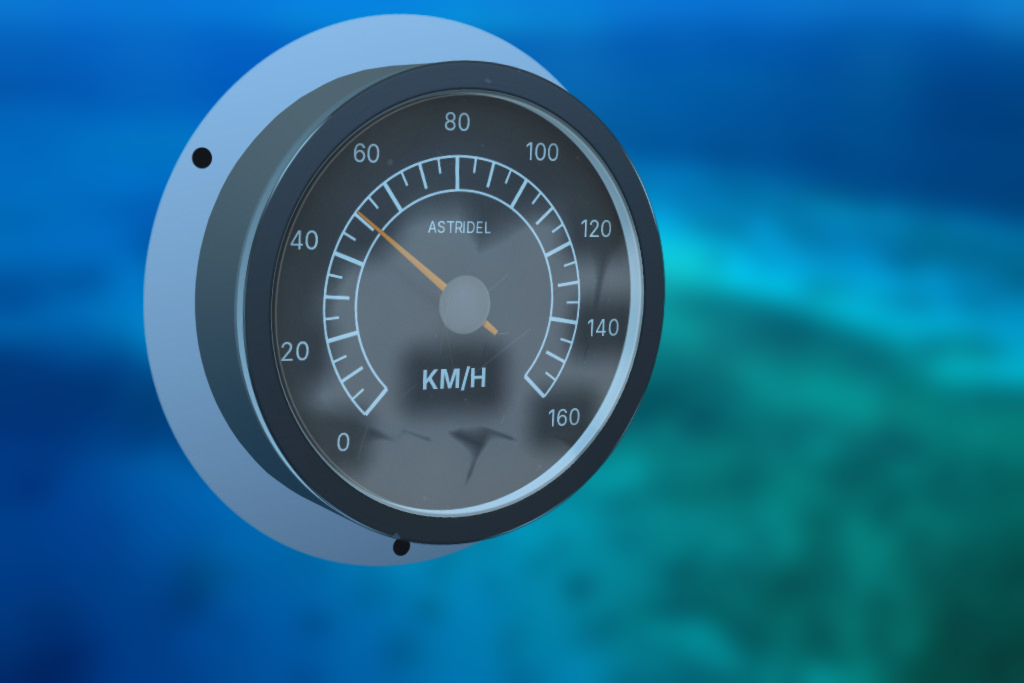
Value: 50,km/h
